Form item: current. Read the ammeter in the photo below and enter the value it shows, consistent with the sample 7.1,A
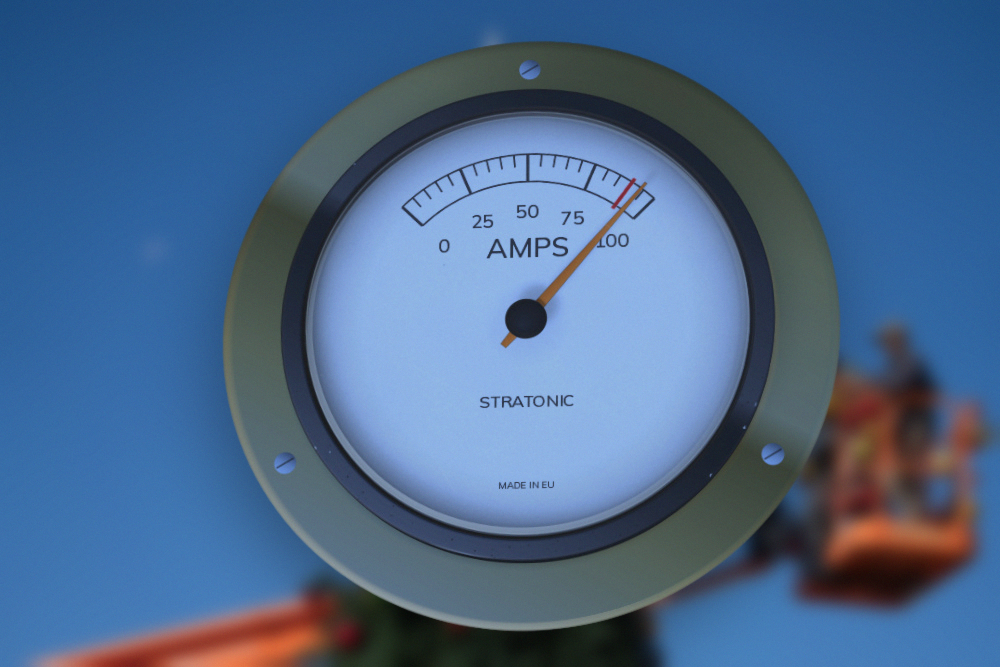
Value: 95,A
